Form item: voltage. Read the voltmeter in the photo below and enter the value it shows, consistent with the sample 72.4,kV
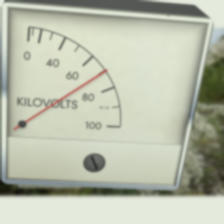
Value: 70,kV
